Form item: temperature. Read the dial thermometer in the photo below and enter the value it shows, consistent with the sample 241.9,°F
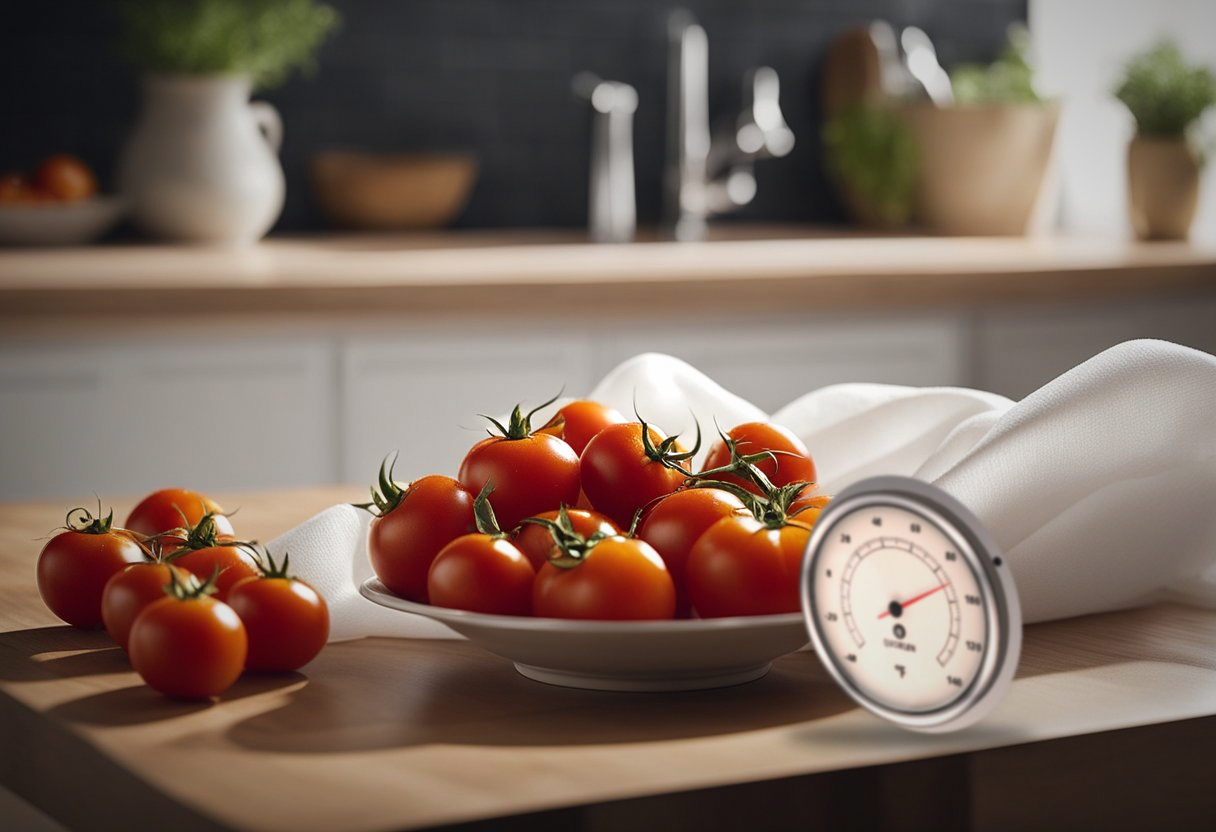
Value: 90,°F
